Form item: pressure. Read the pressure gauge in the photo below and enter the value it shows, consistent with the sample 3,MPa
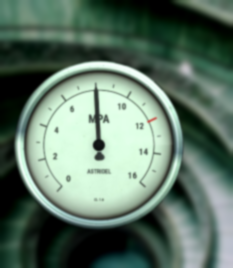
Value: 8,MPa
